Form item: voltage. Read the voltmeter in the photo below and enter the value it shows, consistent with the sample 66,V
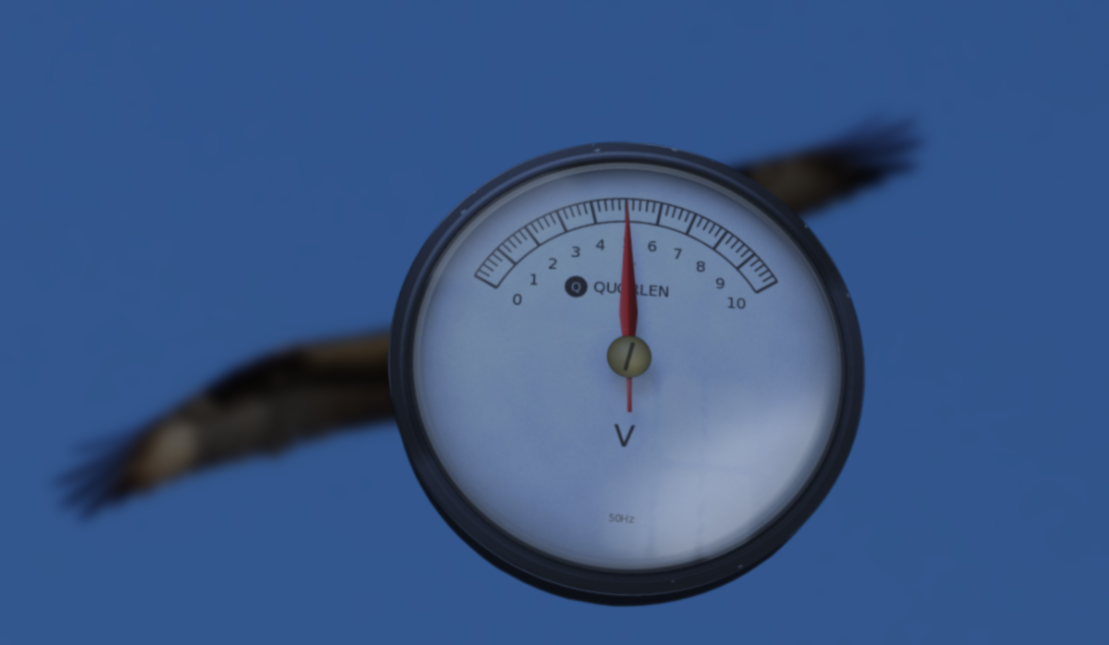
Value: 5,V
